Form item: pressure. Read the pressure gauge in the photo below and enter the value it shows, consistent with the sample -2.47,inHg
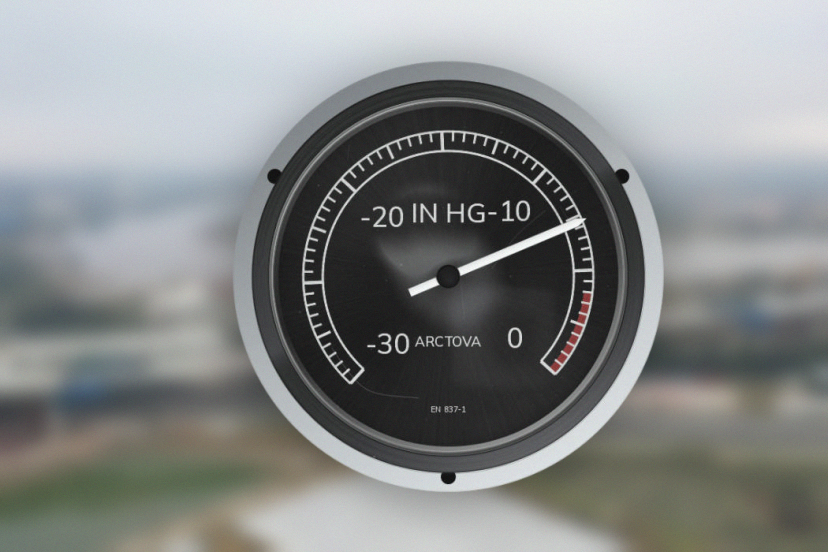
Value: -7.25,inHg
